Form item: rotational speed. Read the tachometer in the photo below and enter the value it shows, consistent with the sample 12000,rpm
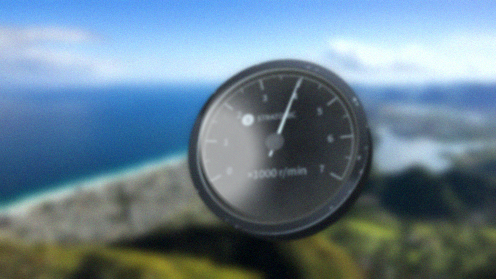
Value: 4000,rpm
